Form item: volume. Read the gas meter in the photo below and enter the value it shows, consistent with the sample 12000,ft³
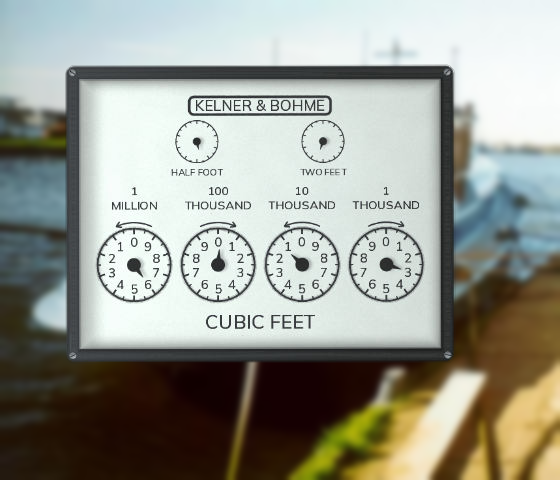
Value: 601300,ft³
